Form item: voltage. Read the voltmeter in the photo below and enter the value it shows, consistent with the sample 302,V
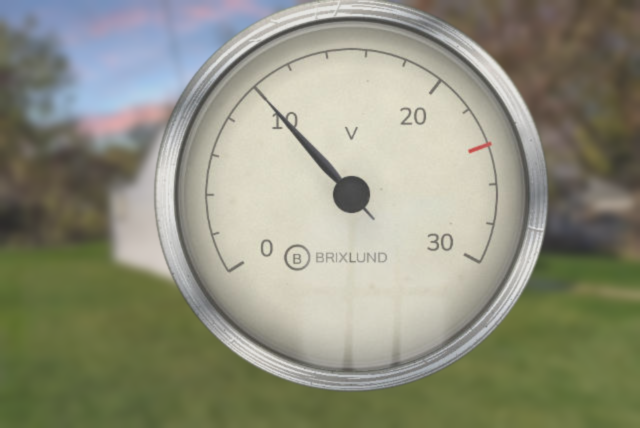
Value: 10,V
